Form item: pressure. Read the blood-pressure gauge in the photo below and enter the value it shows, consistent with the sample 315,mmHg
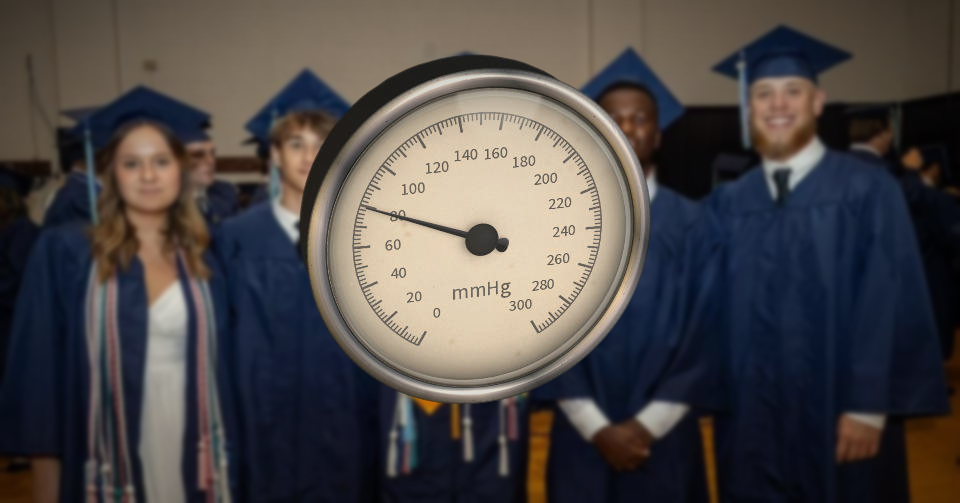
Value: 80,mmHg
